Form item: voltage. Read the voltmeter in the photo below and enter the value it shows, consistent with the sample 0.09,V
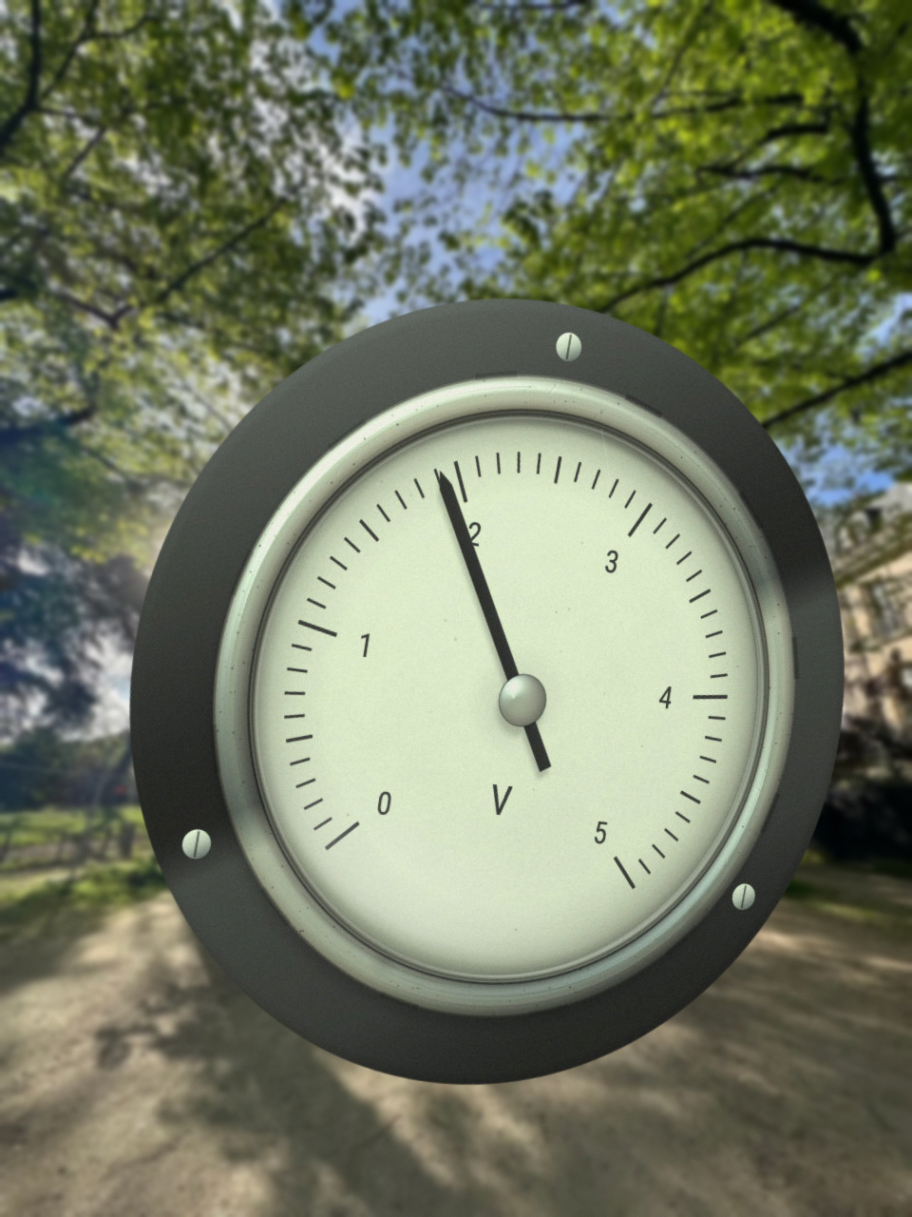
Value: 1.9,V
